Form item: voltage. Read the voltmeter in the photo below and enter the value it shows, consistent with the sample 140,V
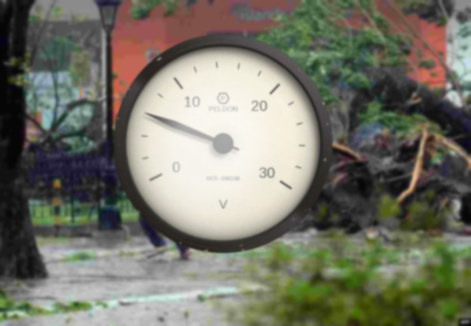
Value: 6,V
